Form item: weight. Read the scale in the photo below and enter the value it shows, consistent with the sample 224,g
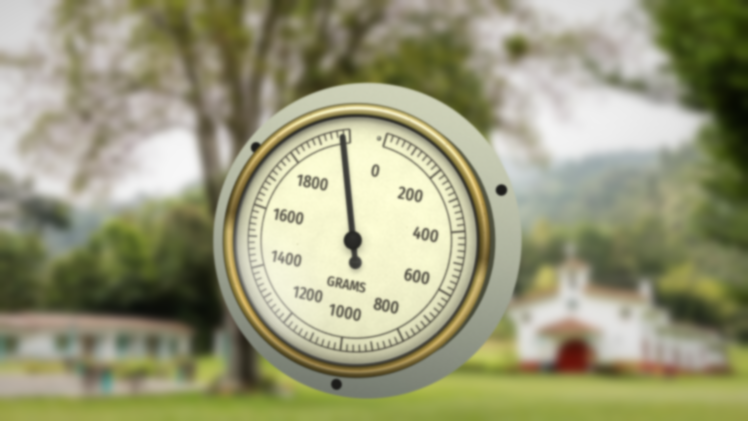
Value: 1980,g
